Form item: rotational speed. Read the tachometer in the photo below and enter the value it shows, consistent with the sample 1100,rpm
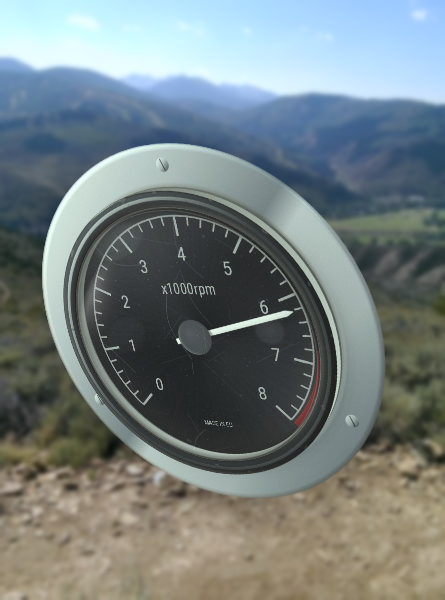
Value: 6200,rpm
